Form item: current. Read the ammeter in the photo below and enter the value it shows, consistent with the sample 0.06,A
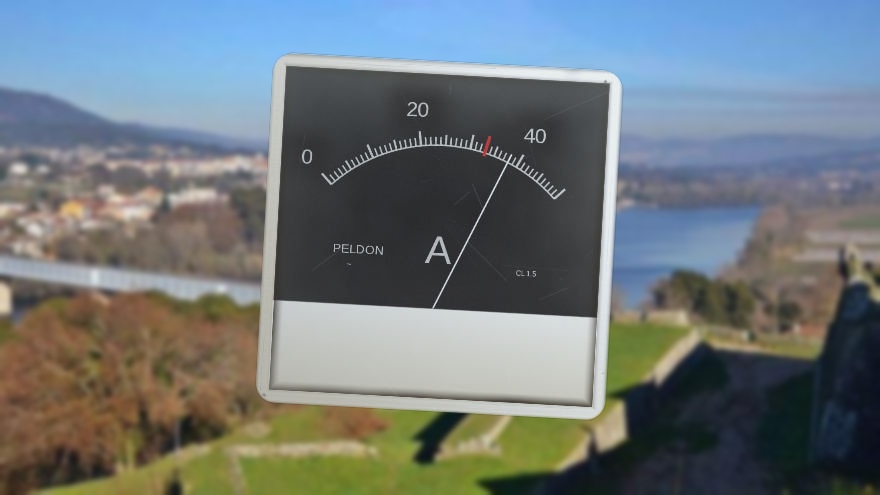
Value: 38,A
